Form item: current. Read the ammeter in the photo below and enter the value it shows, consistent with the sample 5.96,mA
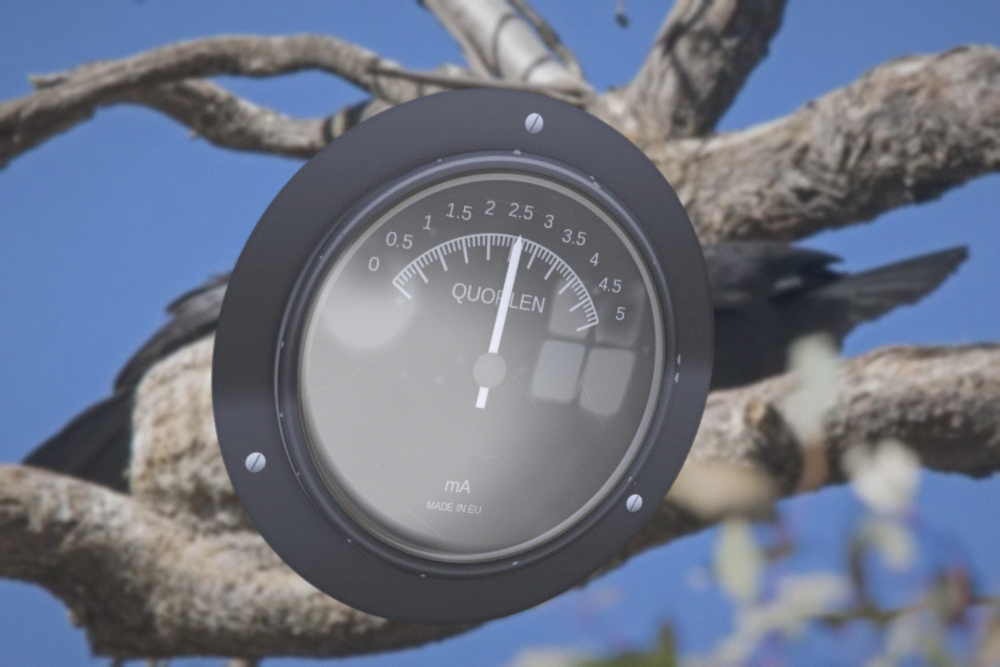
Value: 2.5,mA
